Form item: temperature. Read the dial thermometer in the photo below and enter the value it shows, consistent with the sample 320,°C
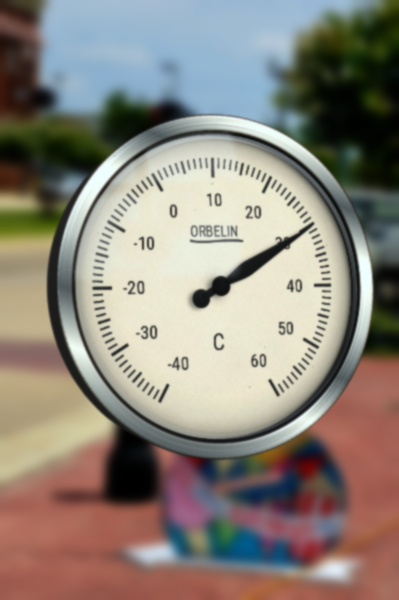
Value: 30,°C
